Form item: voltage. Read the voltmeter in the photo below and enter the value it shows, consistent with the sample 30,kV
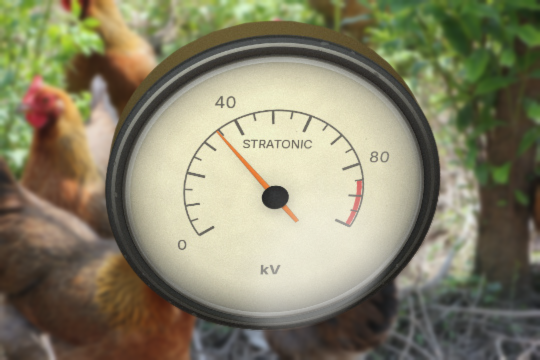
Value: 35,kV
